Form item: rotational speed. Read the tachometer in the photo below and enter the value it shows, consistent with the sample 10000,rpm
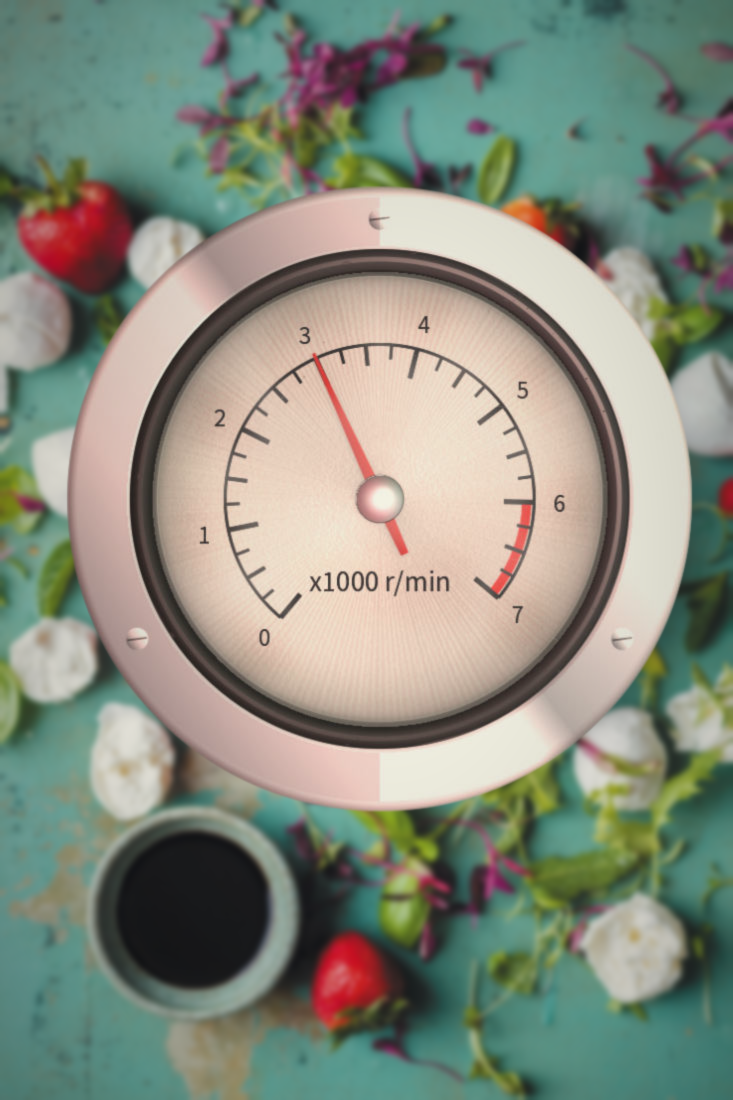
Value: 3000,rpm
